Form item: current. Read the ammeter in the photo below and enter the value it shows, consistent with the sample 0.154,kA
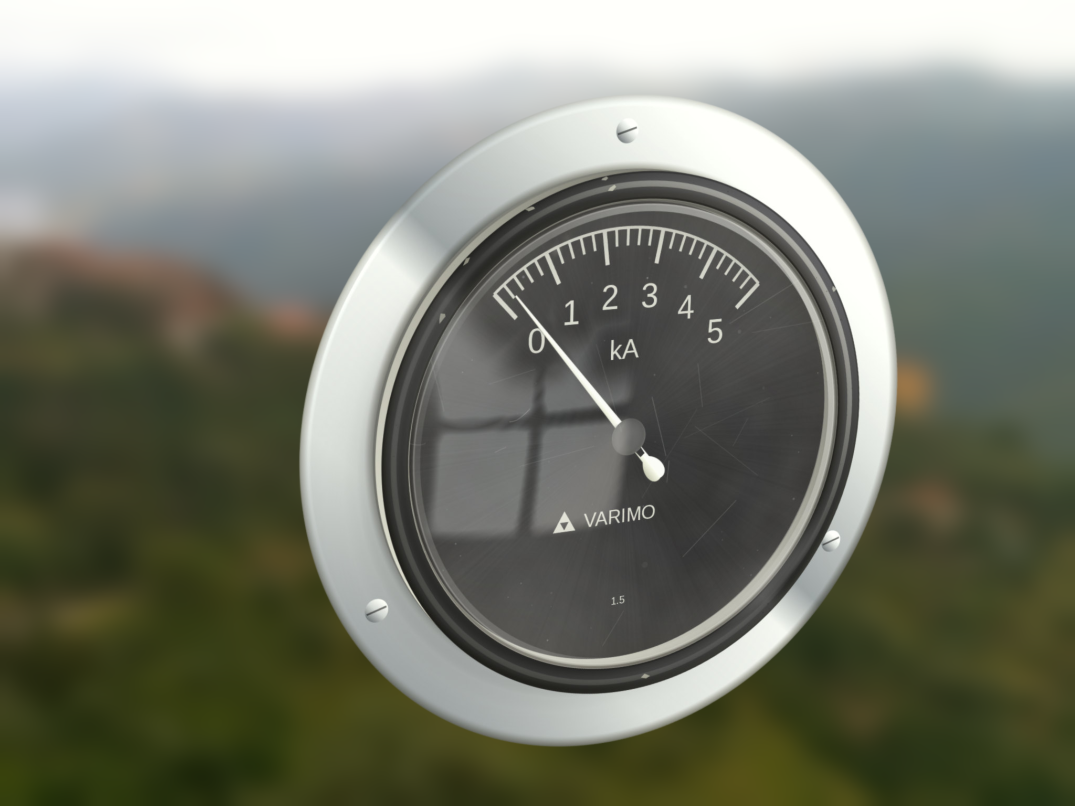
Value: 0.2,kA
